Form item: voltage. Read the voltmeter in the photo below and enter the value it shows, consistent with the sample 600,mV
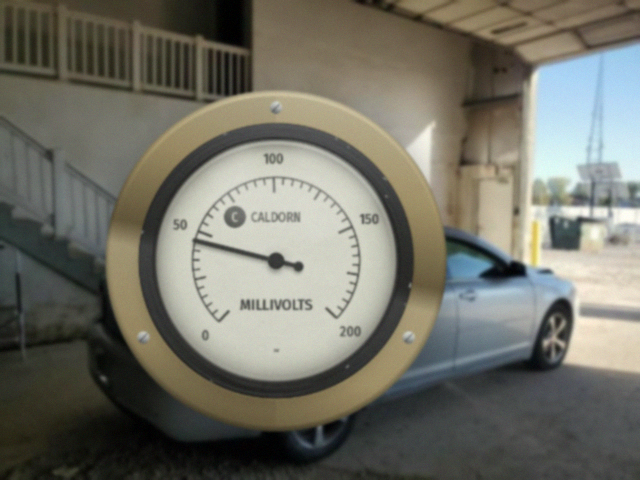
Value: 45,mV
